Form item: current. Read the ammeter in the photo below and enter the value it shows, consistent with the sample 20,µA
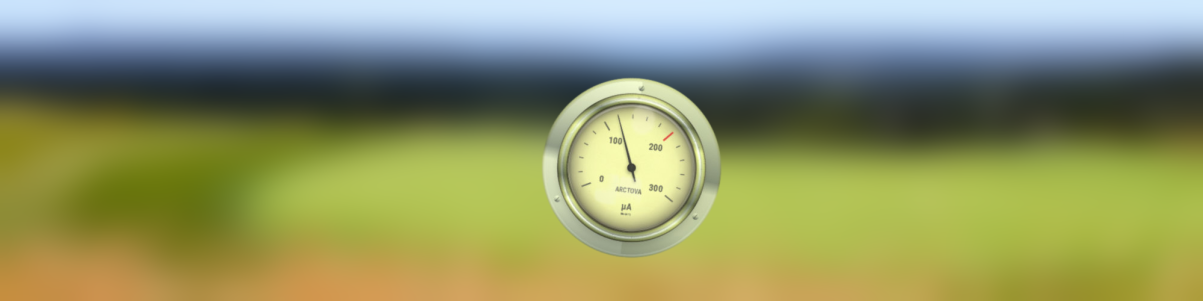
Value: 120,µA
